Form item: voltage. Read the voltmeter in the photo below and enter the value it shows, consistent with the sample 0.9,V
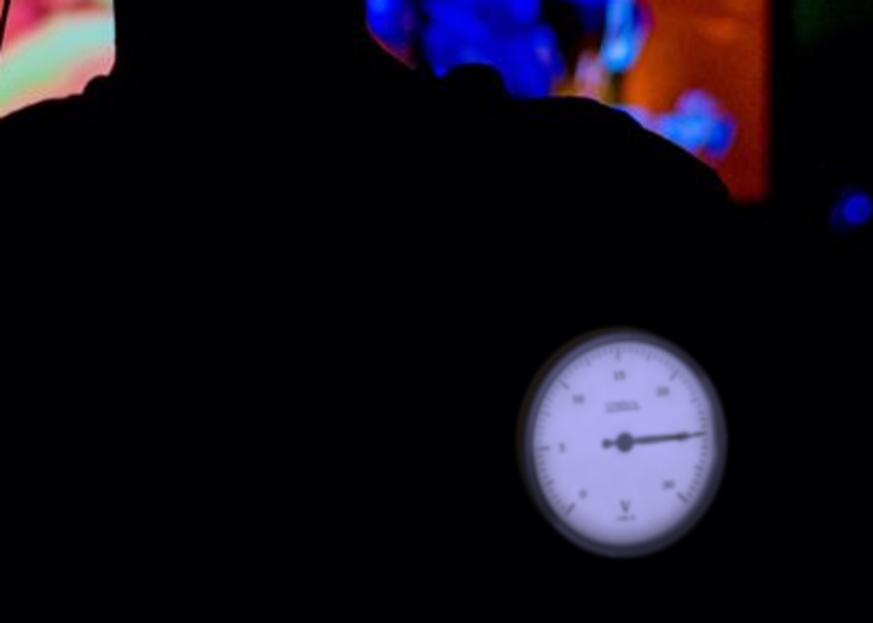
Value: 25,V
